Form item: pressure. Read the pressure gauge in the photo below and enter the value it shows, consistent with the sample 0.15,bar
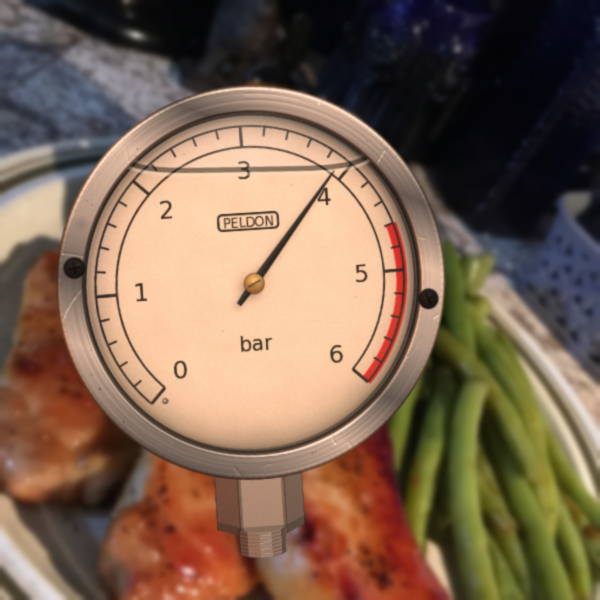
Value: 3.9,bar
